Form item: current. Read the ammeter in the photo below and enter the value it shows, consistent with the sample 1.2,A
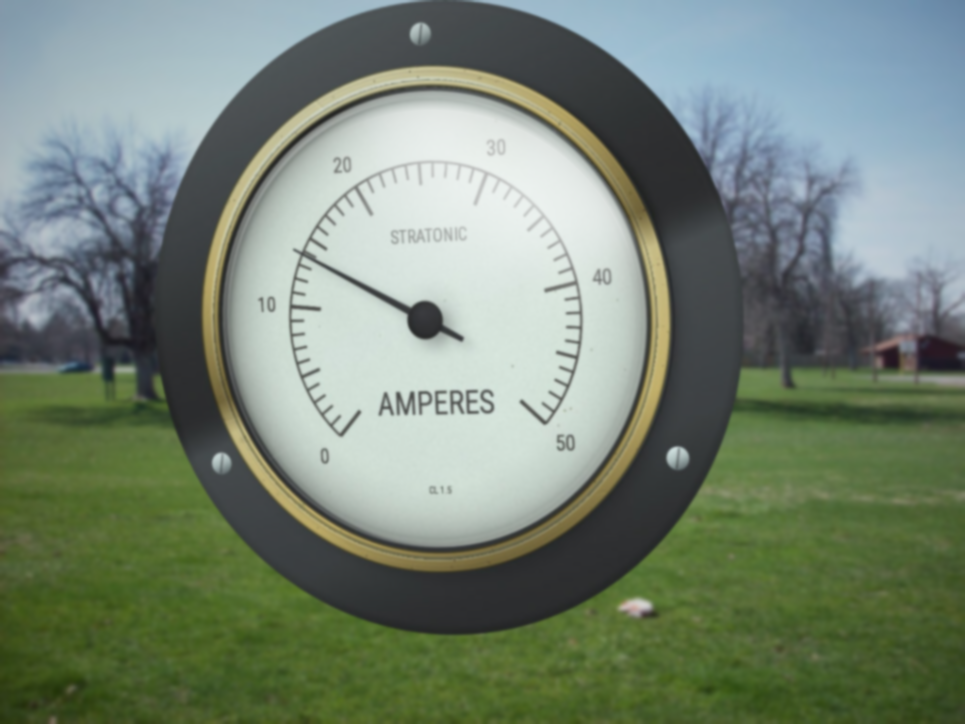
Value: 14,A
